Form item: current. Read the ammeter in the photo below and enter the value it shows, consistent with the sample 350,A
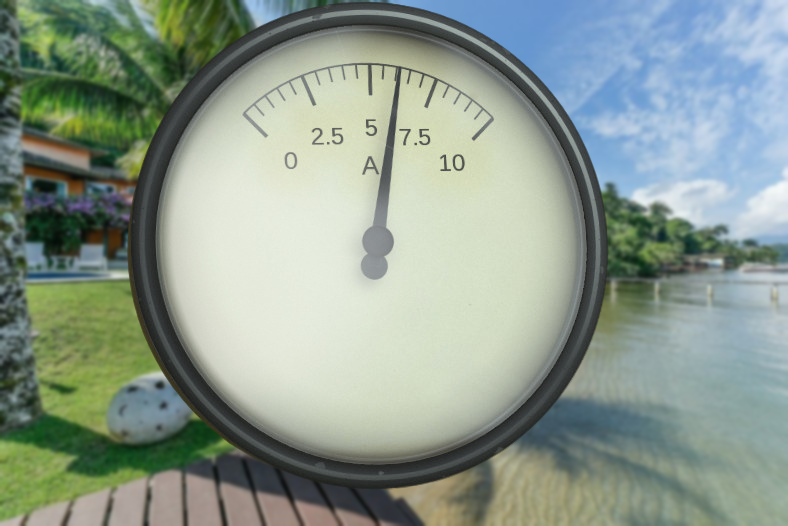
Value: 6,A
